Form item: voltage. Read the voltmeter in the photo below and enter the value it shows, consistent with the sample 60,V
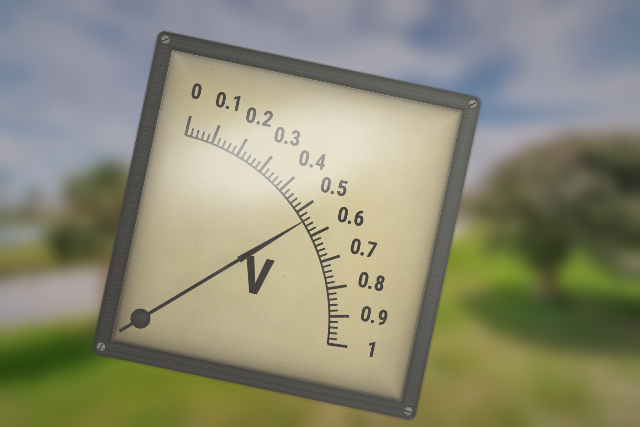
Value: 0.54,V
